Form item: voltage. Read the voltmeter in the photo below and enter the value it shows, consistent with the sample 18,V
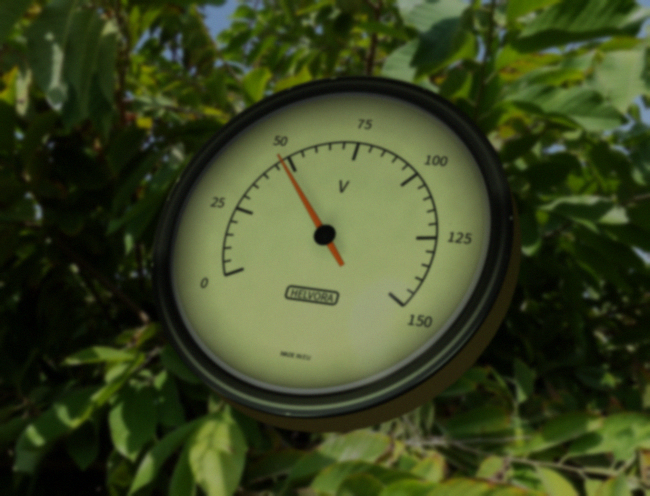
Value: 47.5,V
